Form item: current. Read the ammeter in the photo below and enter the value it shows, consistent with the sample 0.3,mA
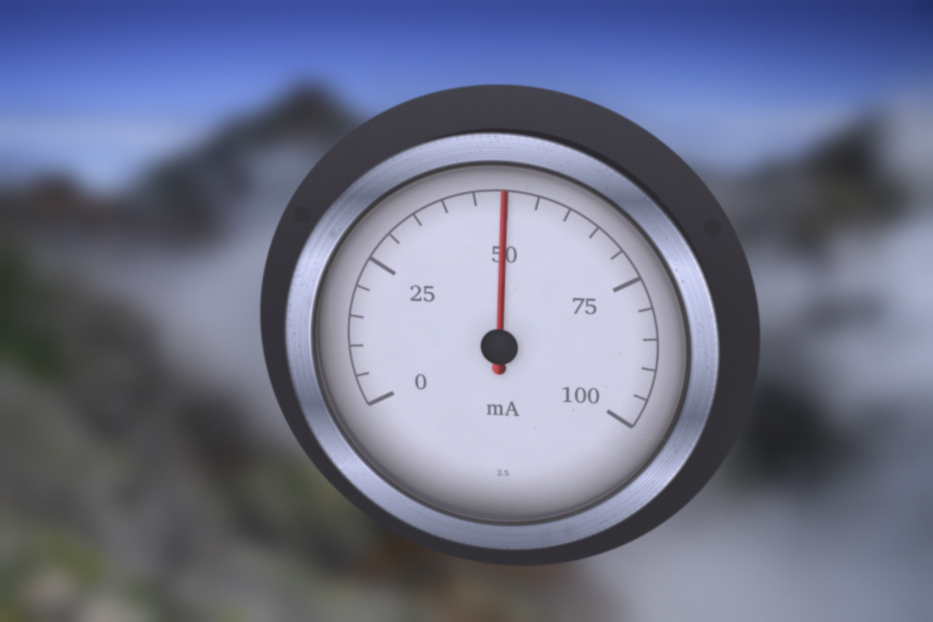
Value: 50,mA
